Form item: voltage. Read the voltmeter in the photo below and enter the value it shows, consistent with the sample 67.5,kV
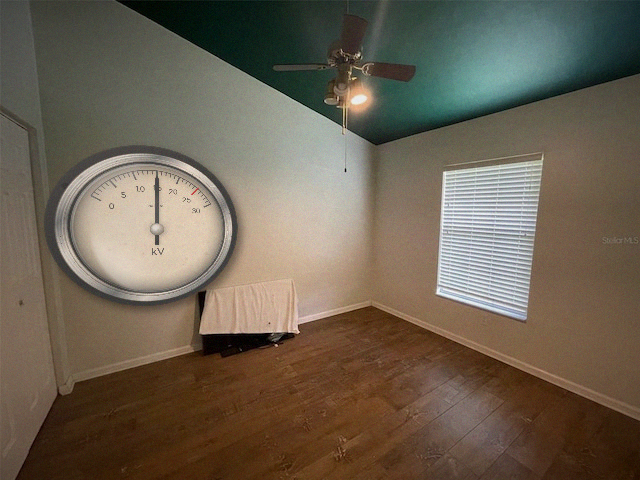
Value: 15,kV
